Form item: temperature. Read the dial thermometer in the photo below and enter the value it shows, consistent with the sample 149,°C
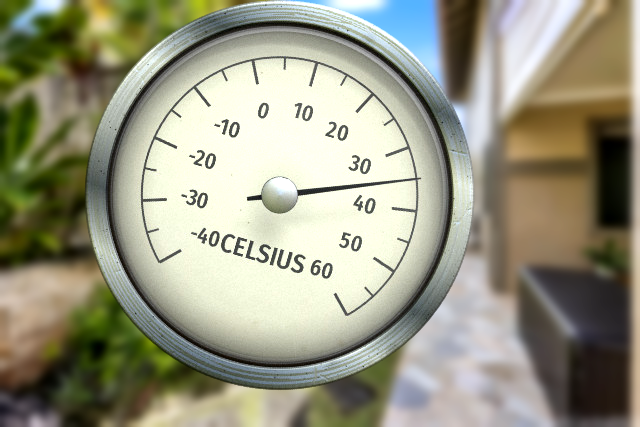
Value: 35,°C
